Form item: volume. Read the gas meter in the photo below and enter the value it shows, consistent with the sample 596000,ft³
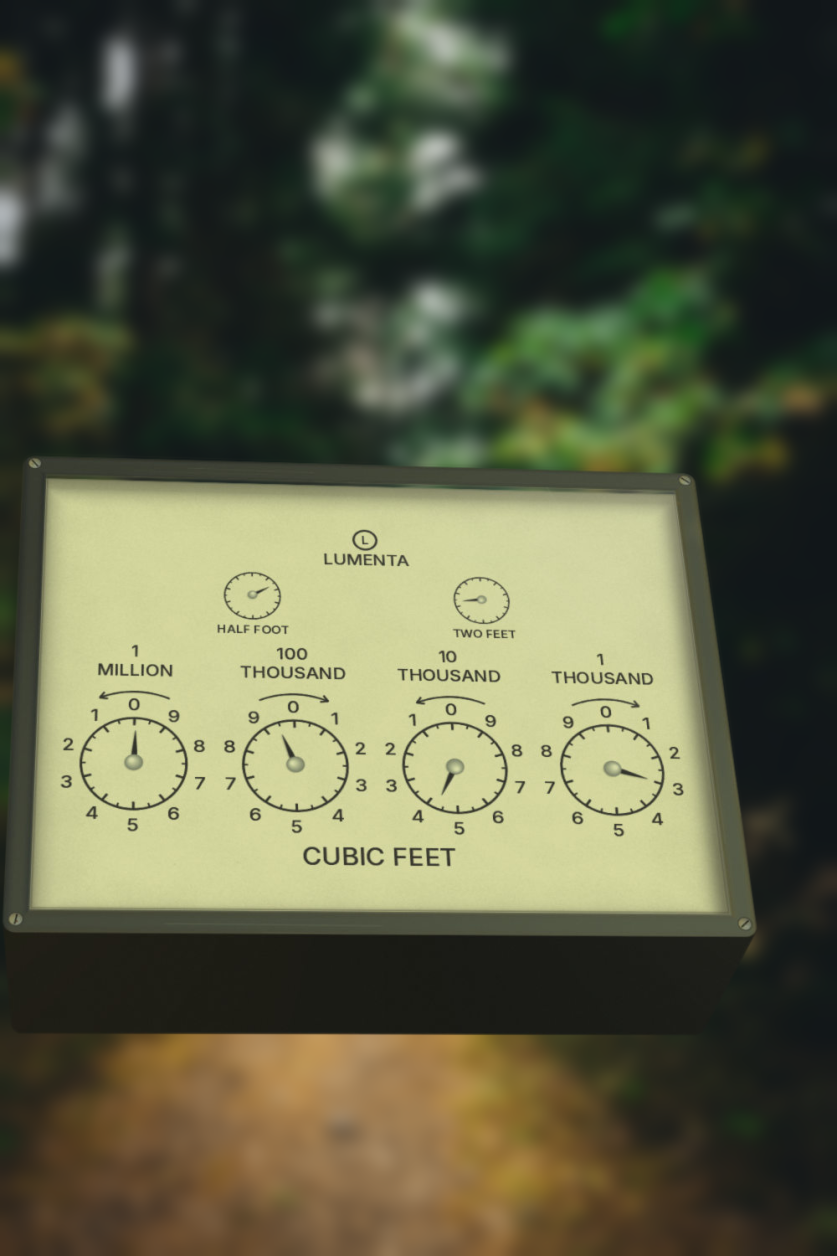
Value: 994300,ft³
